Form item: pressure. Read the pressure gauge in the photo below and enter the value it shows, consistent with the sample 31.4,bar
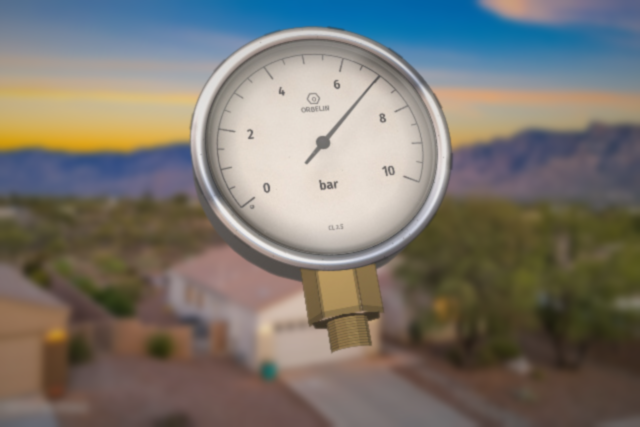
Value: 7,bar
